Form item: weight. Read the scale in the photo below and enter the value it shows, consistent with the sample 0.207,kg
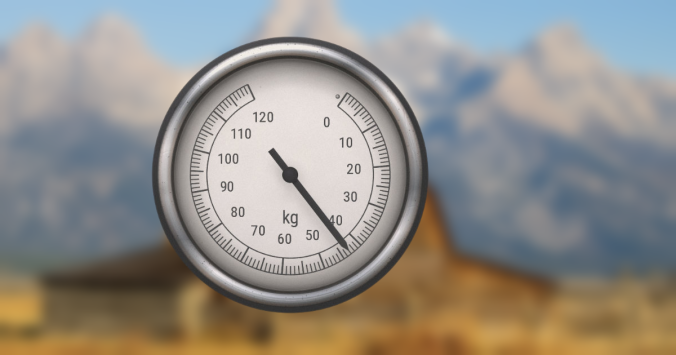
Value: 43,kg
